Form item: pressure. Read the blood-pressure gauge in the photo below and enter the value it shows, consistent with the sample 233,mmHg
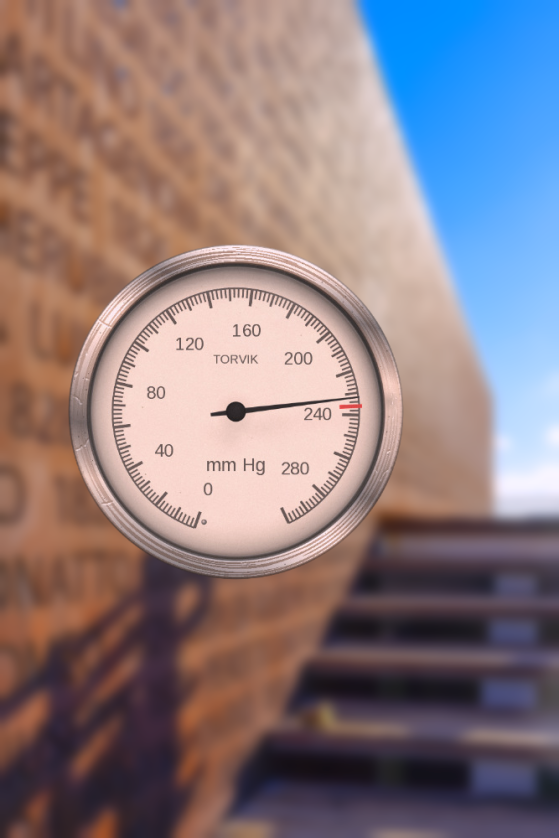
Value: 232,mmHg
